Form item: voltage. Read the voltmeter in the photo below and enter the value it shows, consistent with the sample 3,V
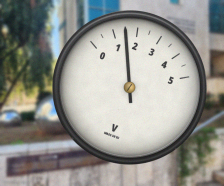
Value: 1.5,V
